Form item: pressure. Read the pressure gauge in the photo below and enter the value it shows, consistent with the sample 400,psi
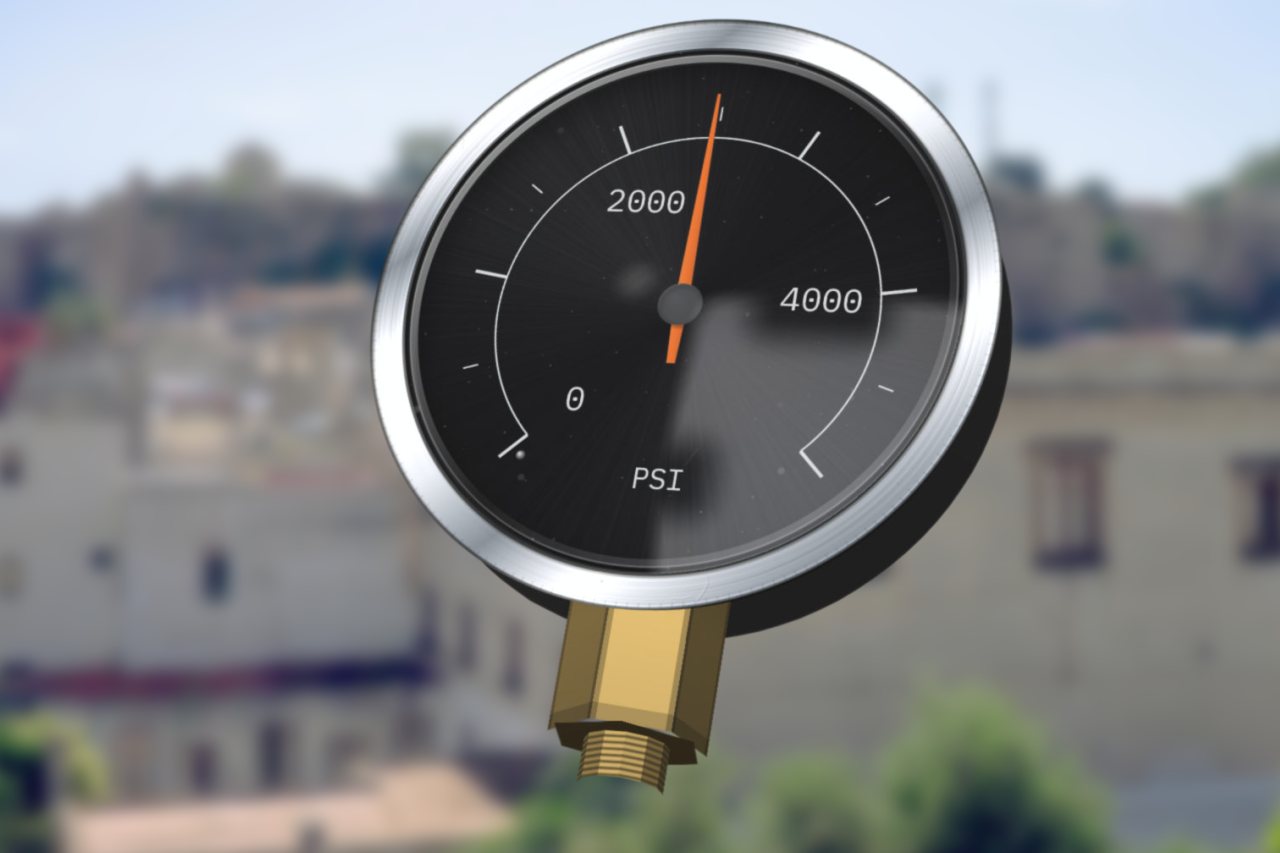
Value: 2500,psi
